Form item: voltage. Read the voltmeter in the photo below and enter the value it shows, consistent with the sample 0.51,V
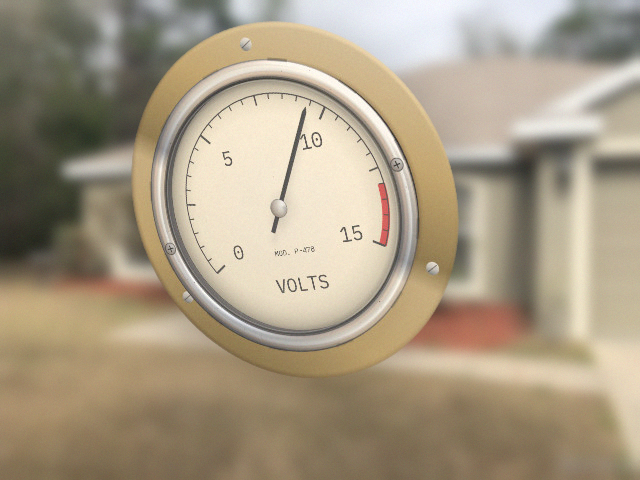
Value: 9.5,V
